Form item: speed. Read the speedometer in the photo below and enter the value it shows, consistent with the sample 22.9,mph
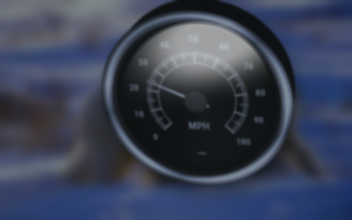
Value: 25,mph
